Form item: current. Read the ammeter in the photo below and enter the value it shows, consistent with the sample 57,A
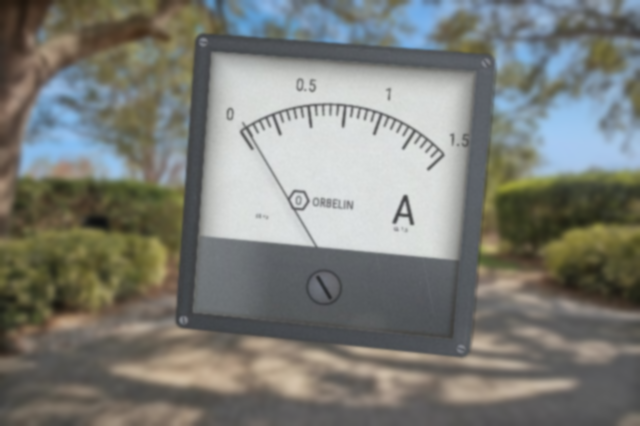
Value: 0.05,A
